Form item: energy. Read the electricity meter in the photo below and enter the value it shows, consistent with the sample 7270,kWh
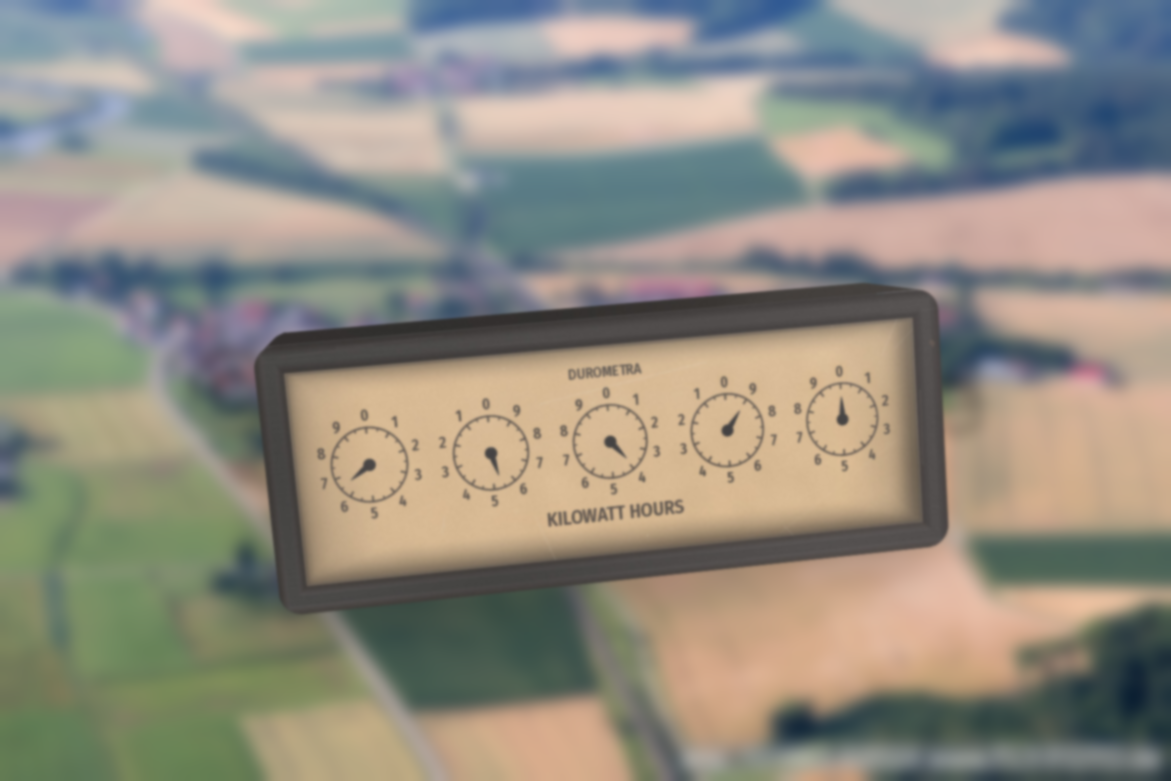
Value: 65390,kWh
